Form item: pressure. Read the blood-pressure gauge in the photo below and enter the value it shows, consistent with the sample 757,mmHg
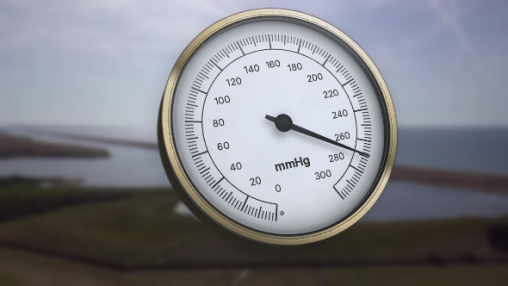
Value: 270,mmHg
